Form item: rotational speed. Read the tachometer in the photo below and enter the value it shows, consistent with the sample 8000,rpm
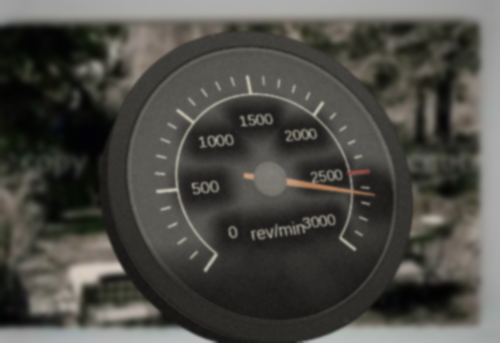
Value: 2650,rpm
